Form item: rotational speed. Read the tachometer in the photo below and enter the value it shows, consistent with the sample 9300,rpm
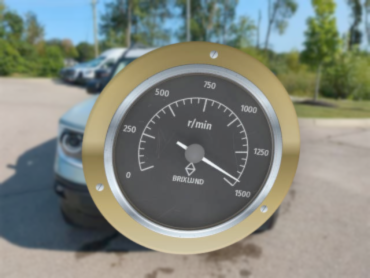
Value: 1450,rpm
